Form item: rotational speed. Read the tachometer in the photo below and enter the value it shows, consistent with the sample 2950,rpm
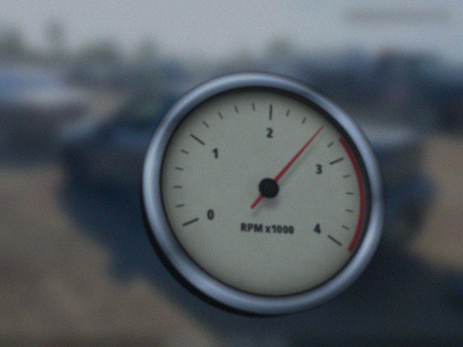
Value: 2600,rpm
